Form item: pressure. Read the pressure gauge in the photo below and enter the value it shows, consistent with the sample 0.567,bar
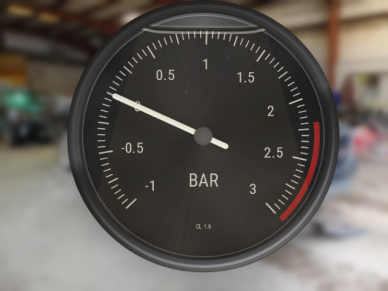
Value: 0,bar
